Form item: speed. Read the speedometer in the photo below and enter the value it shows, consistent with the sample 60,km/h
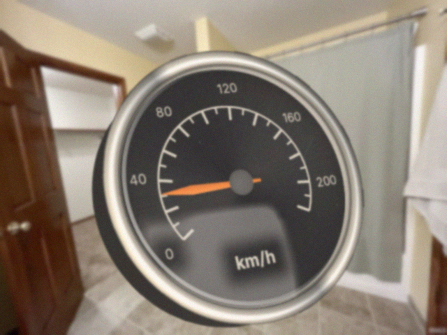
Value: 30,km/h
